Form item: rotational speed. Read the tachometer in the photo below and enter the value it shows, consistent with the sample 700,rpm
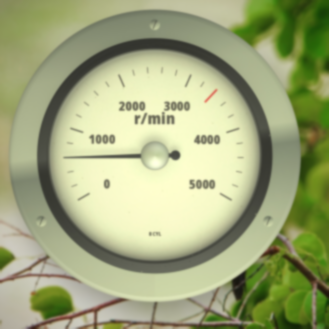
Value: 600,rpm
